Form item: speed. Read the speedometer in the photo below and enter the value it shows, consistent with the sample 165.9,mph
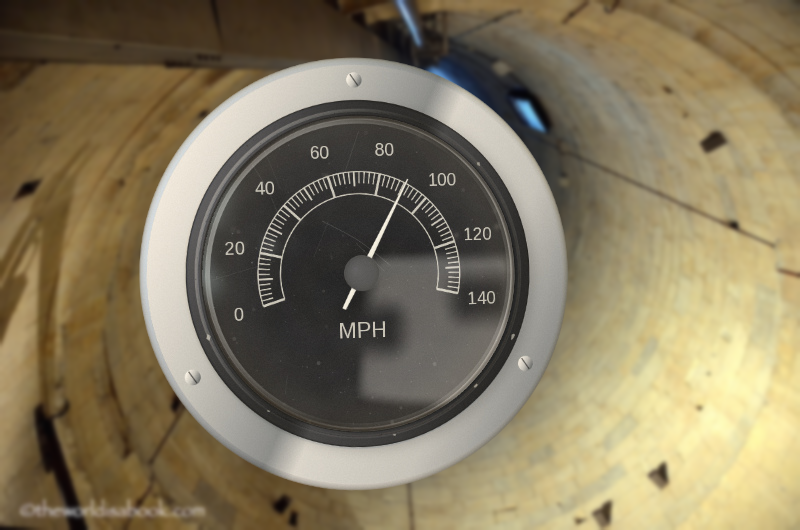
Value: 90,mph
